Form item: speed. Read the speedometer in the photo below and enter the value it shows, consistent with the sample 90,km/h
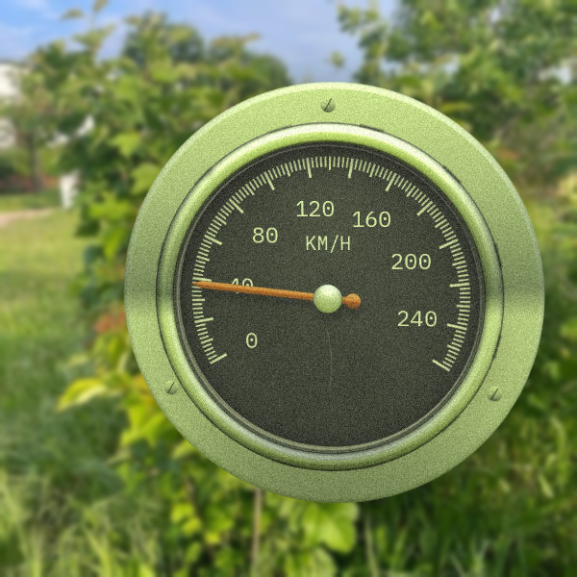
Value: 38,km/h
